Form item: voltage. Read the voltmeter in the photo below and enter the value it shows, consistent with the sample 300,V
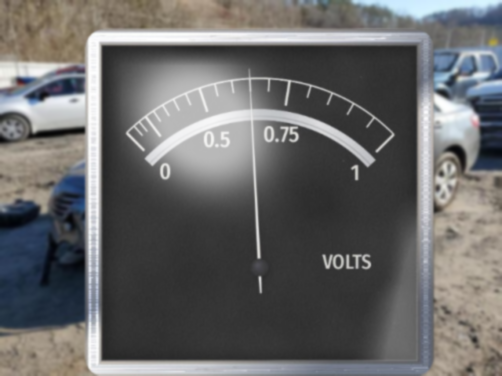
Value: 0.65,V
